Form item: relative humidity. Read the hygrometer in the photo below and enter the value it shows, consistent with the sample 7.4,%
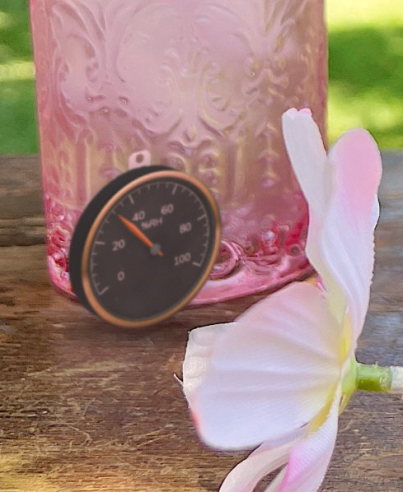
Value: 32,%
